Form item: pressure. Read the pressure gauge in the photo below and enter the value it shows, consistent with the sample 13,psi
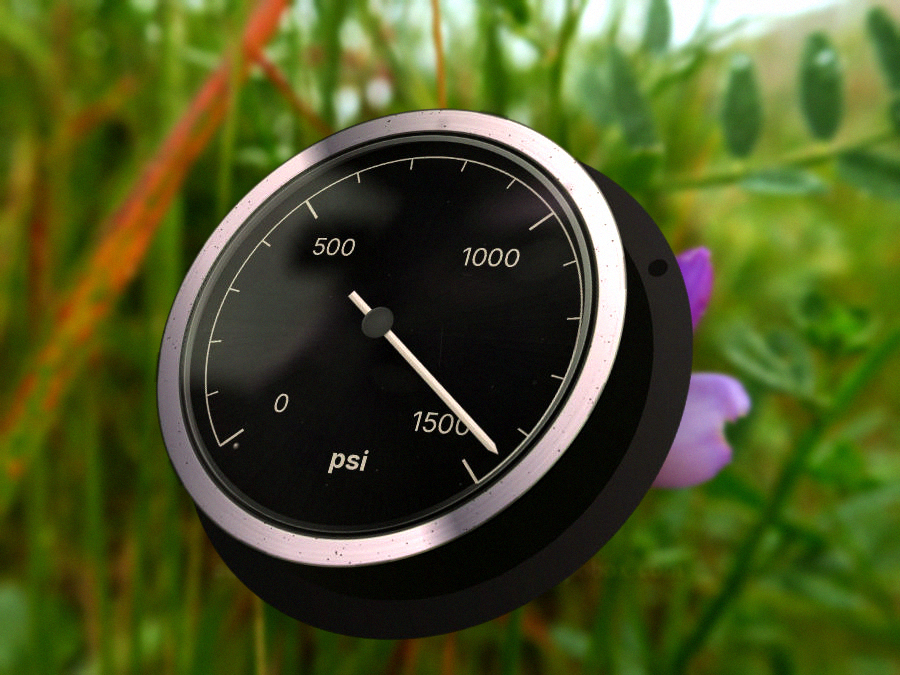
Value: 1450,psi
